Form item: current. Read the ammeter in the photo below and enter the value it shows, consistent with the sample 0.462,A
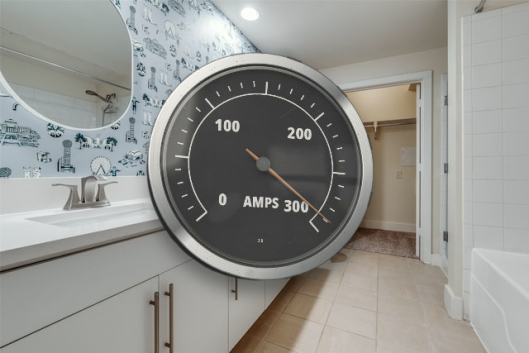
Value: 290,A
